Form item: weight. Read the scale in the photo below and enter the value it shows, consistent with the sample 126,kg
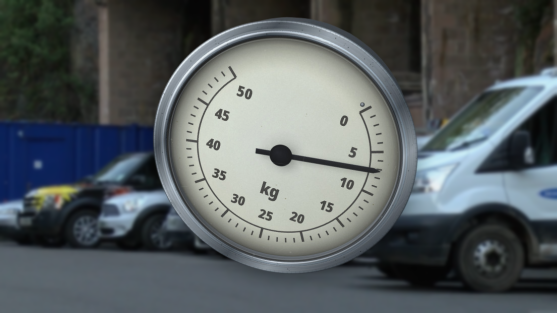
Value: 7,kg
